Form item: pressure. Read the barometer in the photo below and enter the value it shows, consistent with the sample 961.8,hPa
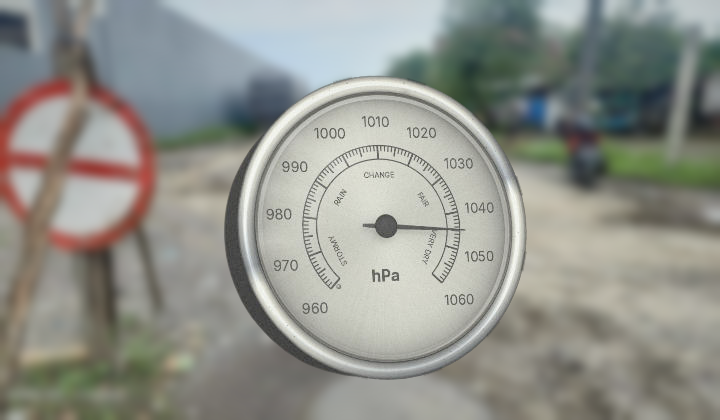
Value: 1045,hPa
